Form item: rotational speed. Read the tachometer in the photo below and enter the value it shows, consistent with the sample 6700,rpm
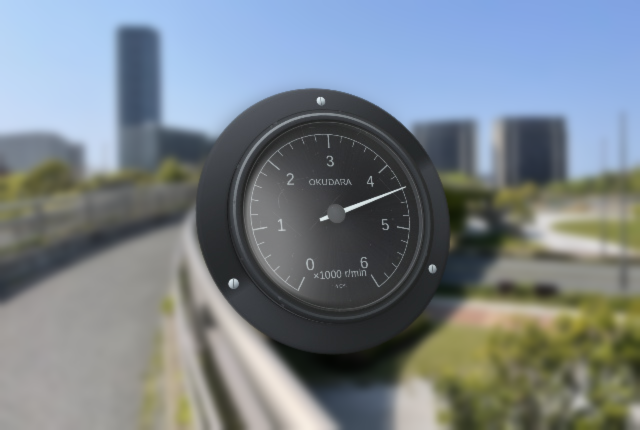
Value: 4400,rpm
